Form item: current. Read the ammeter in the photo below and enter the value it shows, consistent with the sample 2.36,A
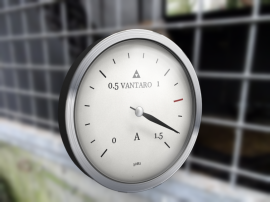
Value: 1.4,A
